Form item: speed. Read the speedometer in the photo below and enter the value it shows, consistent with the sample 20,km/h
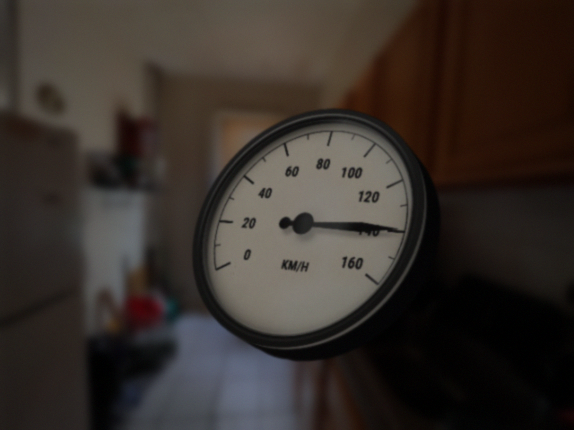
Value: 140,km/h
